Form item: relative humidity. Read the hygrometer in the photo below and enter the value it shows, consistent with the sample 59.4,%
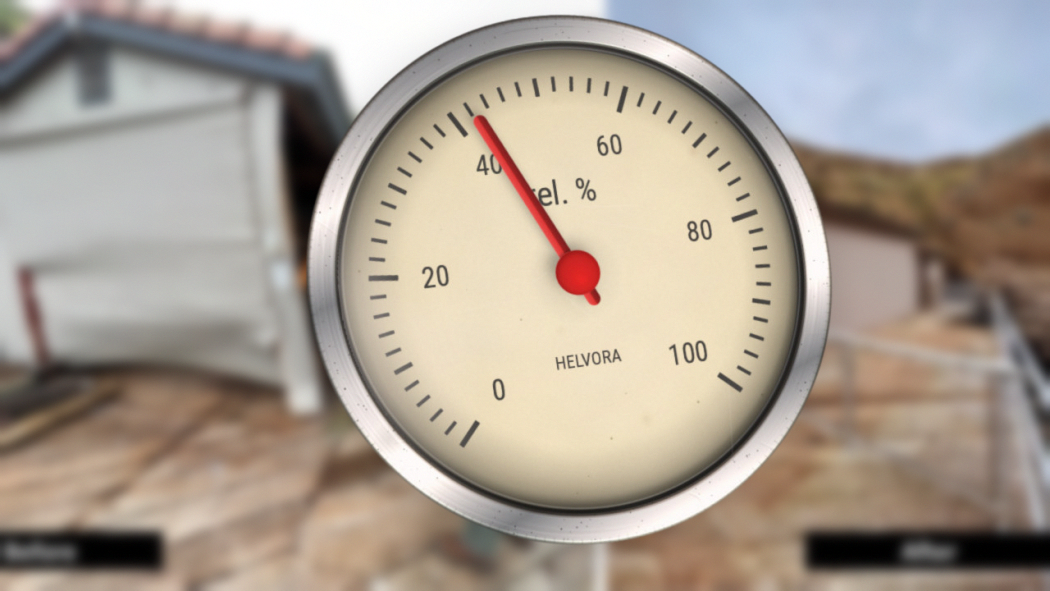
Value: 42,%
